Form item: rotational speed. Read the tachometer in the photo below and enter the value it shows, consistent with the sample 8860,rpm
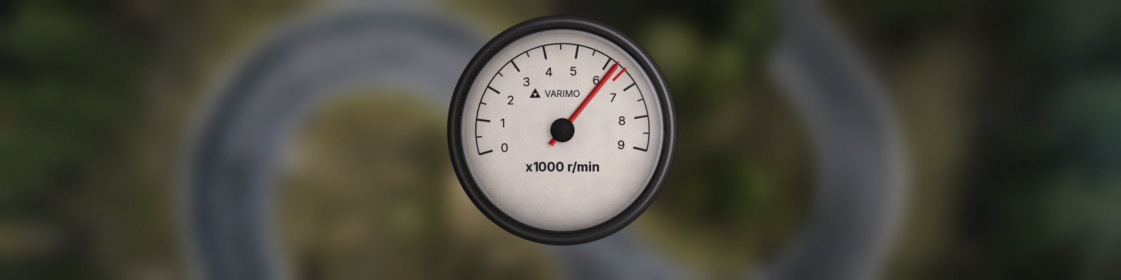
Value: 6250,rpm
